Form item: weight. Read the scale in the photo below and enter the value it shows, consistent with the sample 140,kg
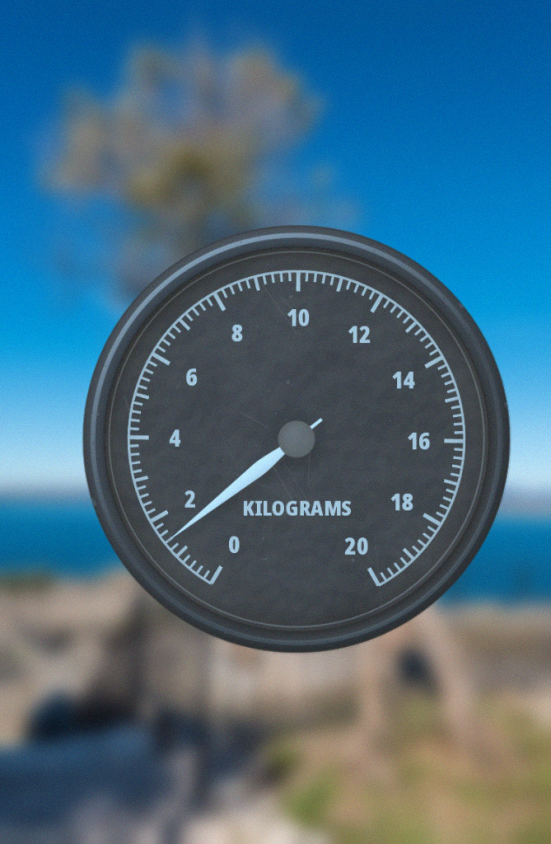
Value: 1.4,kg
